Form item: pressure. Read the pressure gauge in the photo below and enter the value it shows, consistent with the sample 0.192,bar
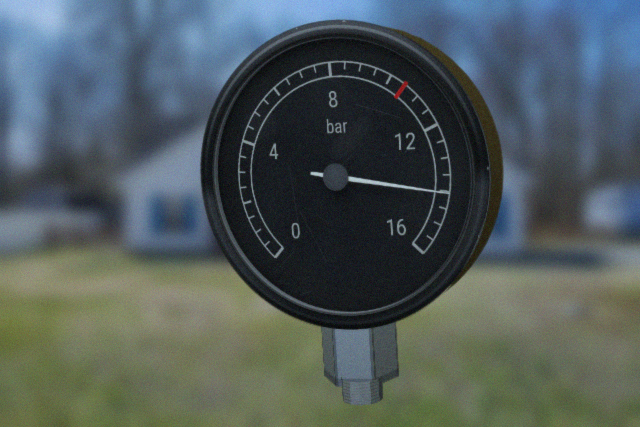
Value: 14,bar
